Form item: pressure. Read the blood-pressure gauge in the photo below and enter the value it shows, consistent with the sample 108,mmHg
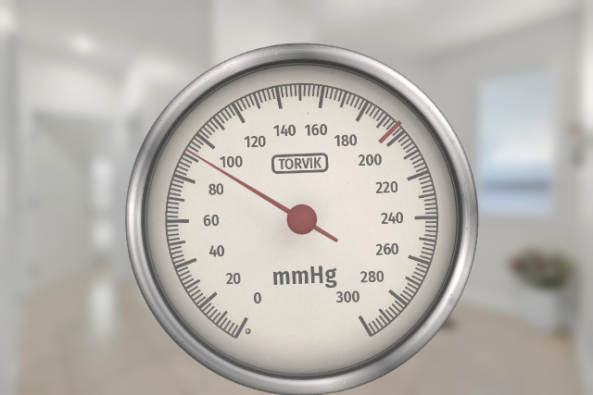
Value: 92,mmHg
